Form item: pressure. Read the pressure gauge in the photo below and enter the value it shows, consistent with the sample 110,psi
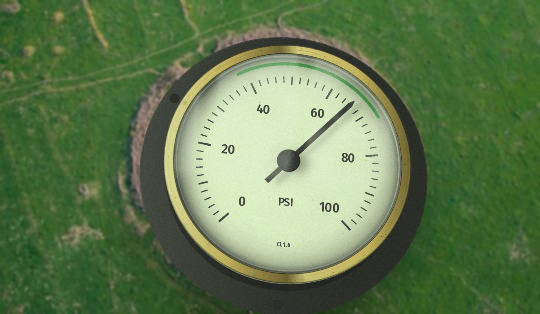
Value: 66,psi
